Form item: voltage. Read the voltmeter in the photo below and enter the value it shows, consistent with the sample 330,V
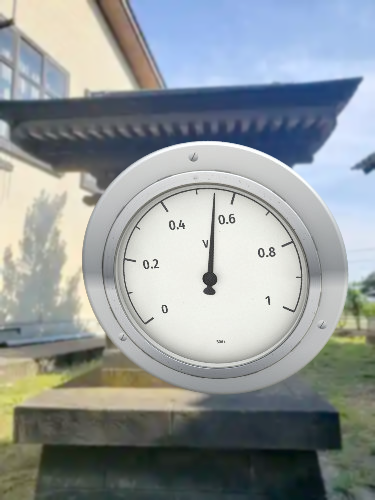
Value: 0.55,V
